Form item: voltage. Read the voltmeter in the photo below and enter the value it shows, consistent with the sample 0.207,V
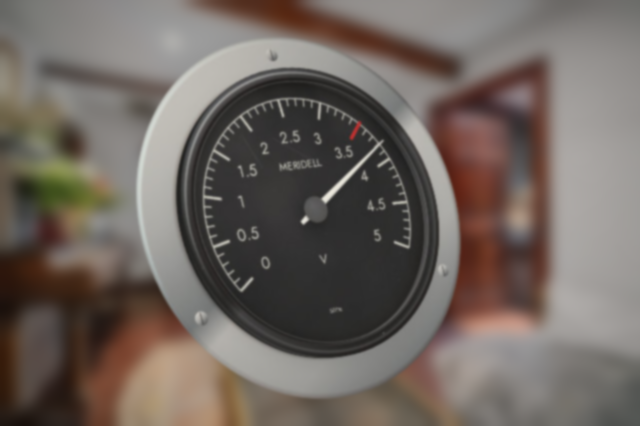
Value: 3.8,V
